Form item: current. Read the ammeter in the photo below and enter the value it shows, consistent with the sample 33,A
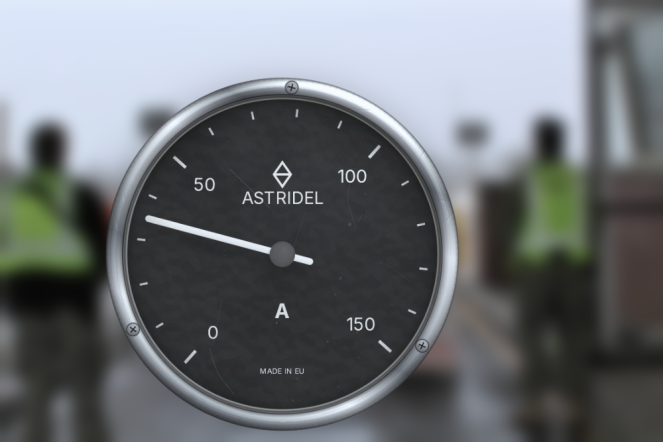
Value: 35,A
